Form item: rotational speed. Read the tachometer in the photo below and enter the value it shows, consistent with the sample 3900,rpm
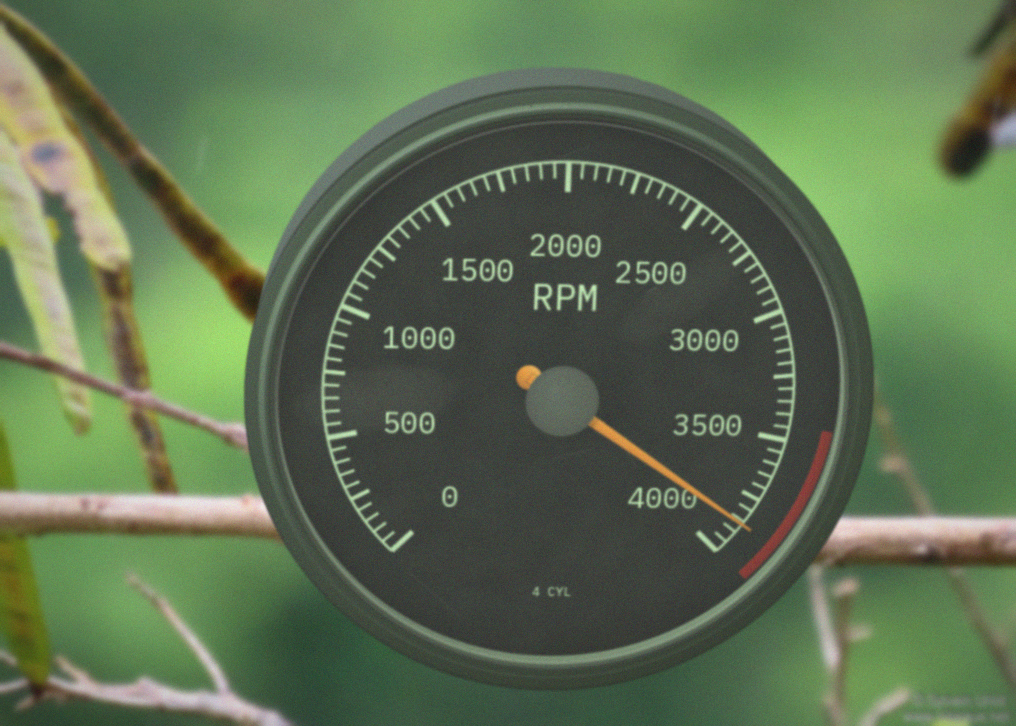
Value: 3850,rpm
